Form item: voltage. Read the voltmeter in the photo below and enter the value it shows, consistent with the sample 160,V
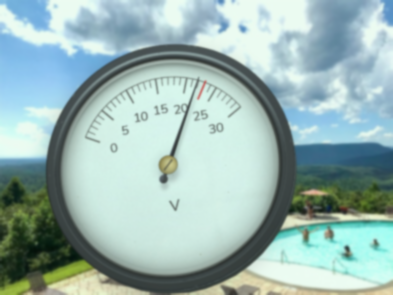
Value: 22,V
